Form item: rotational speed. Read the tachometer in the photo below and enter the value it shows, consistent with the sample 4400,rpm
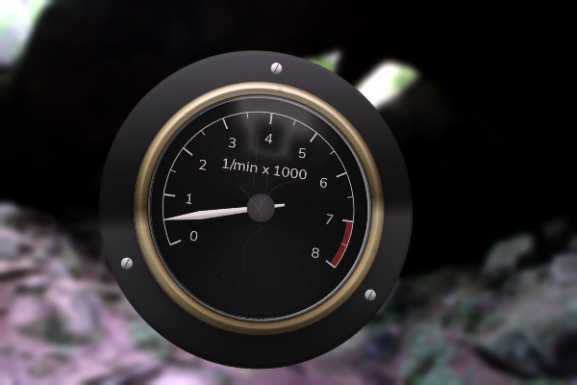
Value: 500,rpm
